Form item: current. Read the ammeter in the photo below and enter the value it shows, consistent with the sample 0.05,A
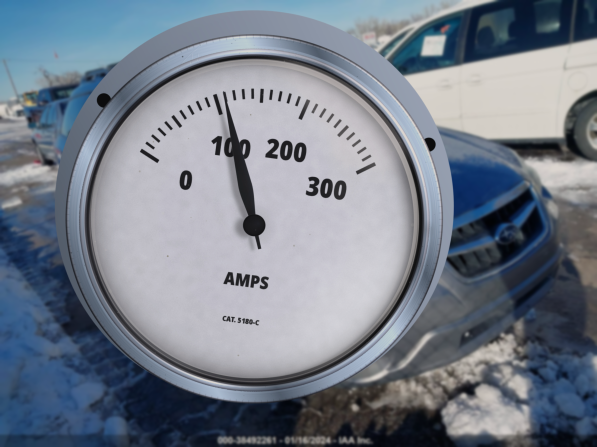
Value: 110,A
